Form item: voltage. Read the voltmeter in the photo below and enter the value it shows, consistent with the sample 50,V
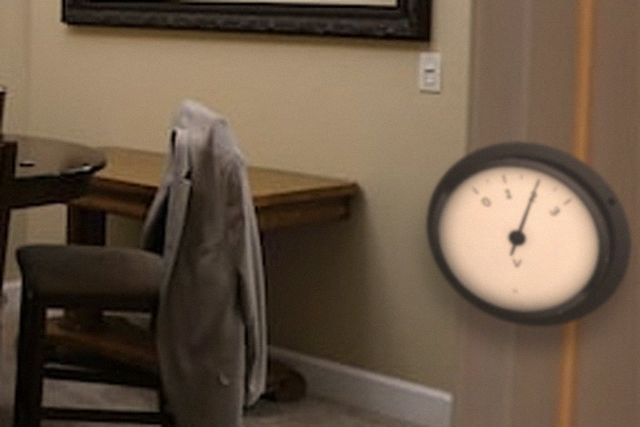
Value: 2,V
